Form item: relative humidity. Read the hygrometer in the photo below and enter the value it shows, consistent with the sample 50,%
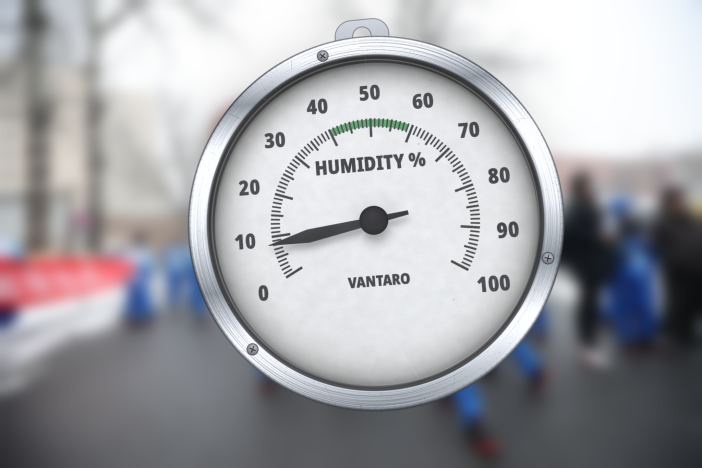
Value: 8,%
